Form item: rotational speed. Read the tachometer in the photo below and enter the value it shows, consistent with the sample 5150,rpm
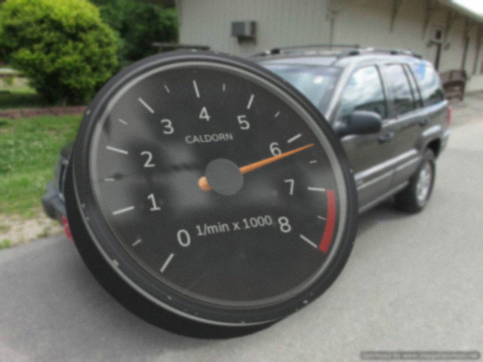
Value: 6250,rpm
